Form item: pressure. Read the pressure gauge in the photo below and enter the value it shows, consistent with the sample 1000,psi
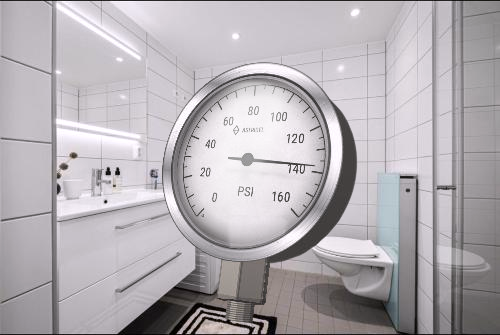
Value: 137.5,psi
